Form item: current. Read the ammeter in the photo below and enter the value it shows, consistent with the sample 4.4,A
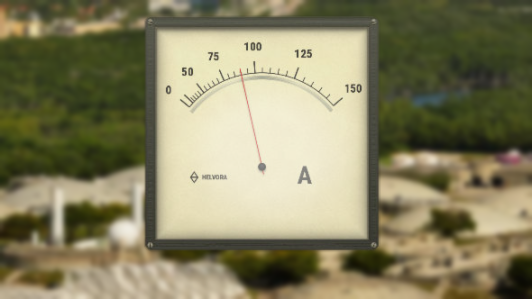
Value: 90,A
